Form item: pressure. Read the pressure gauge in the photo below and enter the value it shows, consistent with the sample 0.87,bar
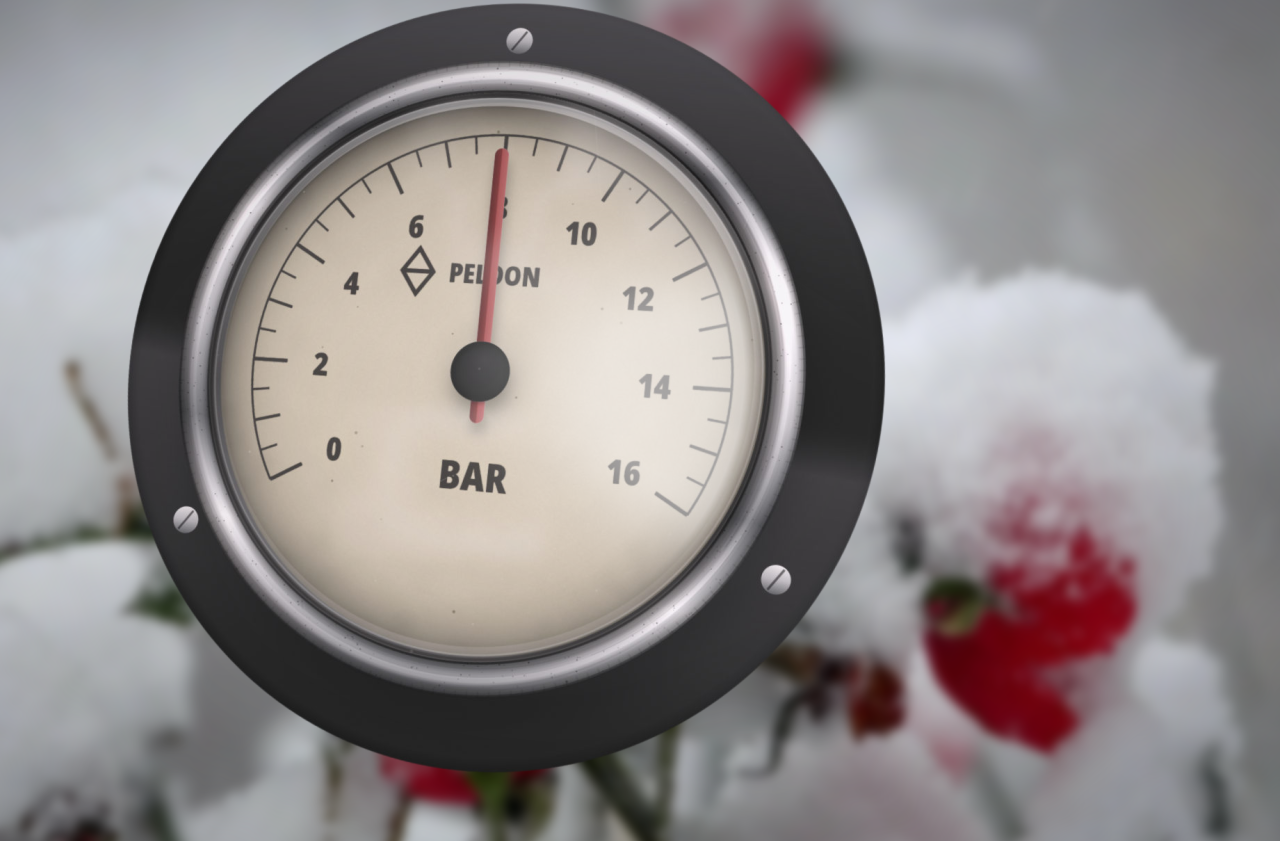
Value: 8,bar
